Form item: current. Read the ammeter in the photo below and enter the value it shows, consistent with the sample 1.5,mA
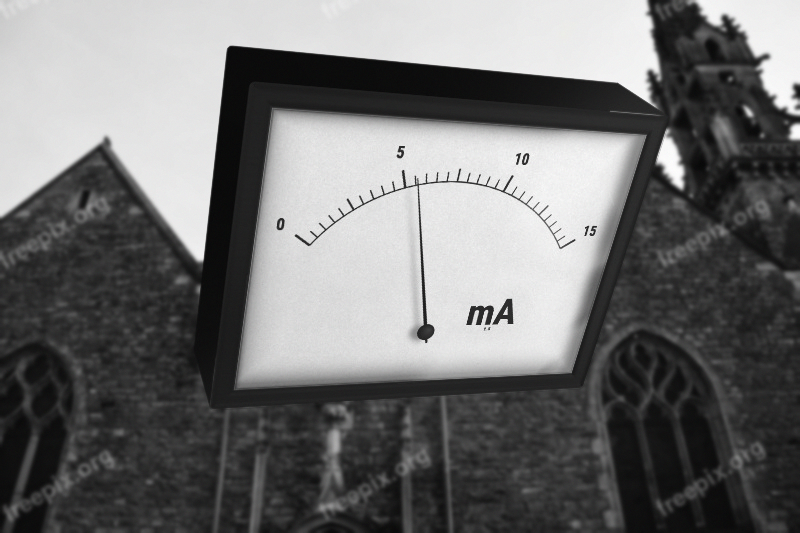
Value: 5.5,mA
